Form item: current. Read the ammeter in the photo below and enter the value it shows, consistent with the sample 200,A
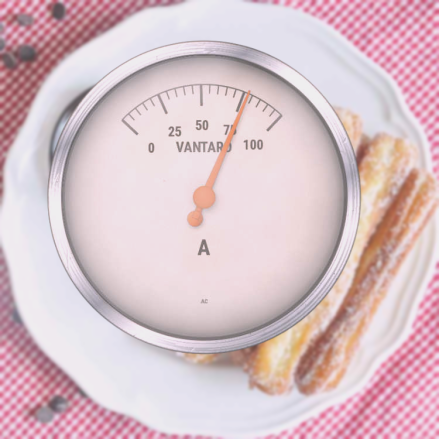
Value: 77.5,A
